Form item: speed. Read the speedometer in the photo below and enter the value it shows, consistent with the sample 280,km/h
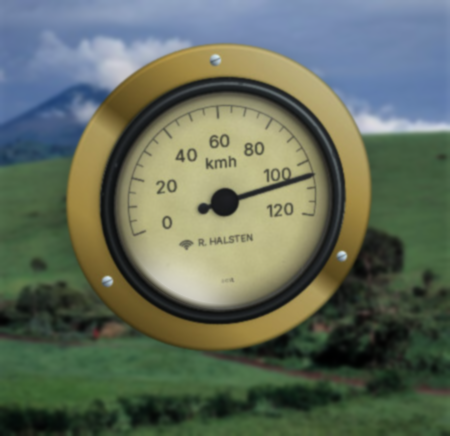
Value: 105,km/h
